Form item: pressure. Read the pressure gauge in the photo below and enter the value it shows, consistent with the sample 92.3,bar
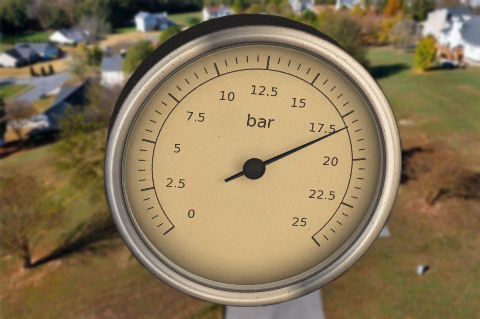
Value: 18,bar
